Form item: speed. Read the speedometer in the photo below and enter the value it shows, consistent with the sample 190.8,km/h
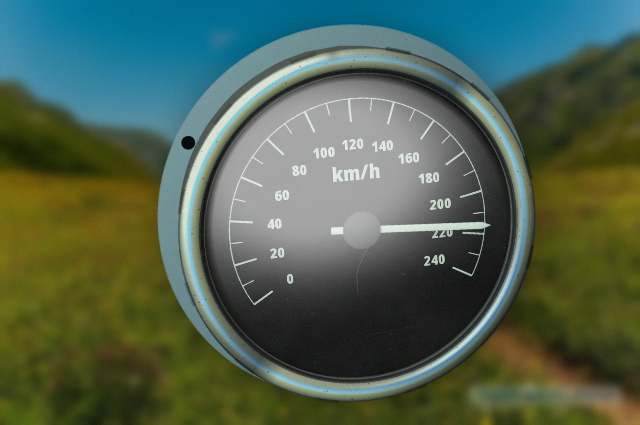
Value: 215,km/h
